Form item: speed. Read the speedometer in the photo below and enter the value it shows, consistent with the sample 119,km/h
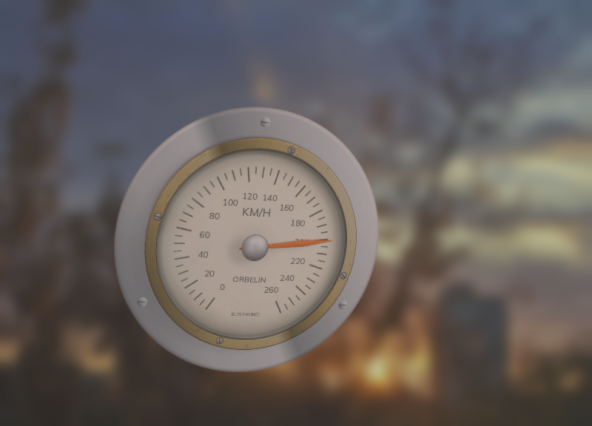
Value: 200,km/h
